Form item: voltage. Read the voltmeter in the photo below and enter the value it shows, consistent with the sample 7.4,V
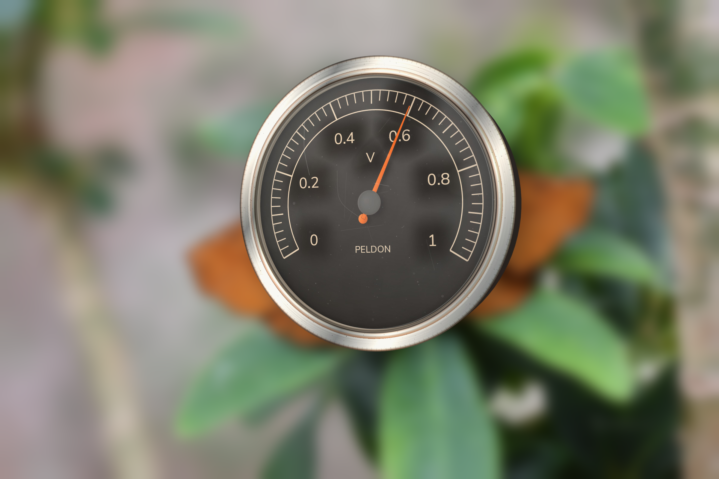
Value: 0.6,V
